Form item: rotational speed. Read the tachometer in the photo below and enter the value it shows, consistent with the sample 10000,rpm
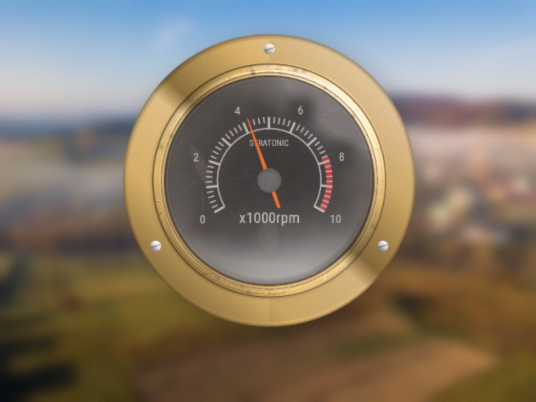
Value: 4200,rpm
